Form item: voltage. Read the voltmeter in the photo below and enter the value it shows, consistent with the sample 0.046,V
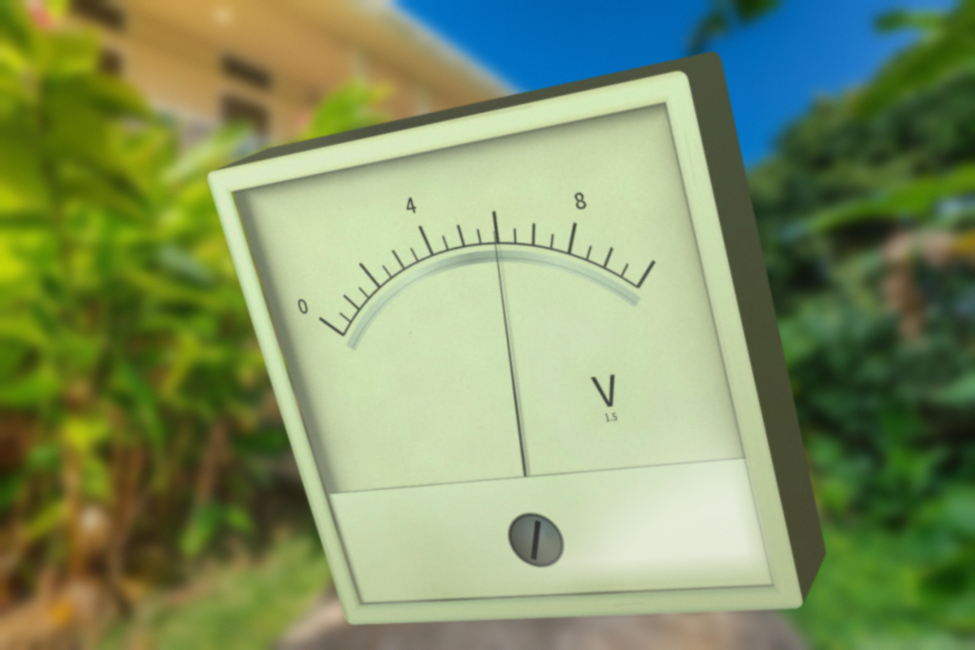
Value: 6,V
